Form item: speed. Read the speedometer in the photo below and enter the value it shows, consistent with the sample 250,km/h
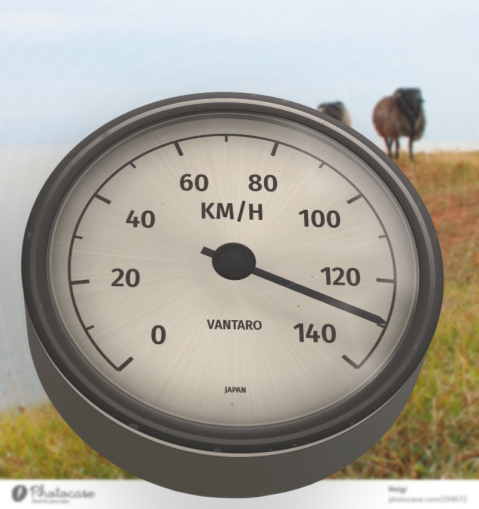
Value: 130,km/h
